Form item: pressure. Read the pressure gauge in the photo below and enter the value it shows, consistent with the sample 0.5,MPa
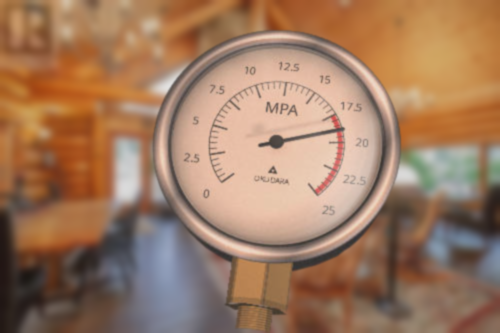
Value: 19,MPa
